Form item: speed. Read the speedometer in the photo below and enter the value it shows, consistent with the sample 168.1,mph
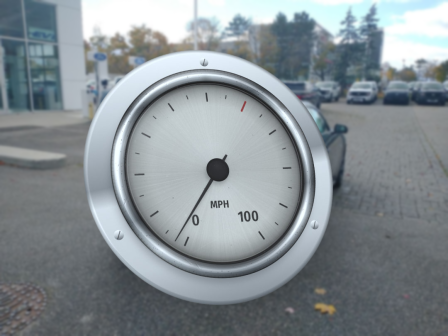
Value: 2.5,mph
